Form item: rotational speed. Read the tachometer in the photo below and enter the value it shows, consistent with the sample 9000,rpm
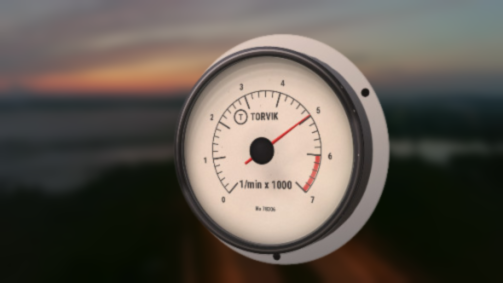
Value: 5000,rpm
